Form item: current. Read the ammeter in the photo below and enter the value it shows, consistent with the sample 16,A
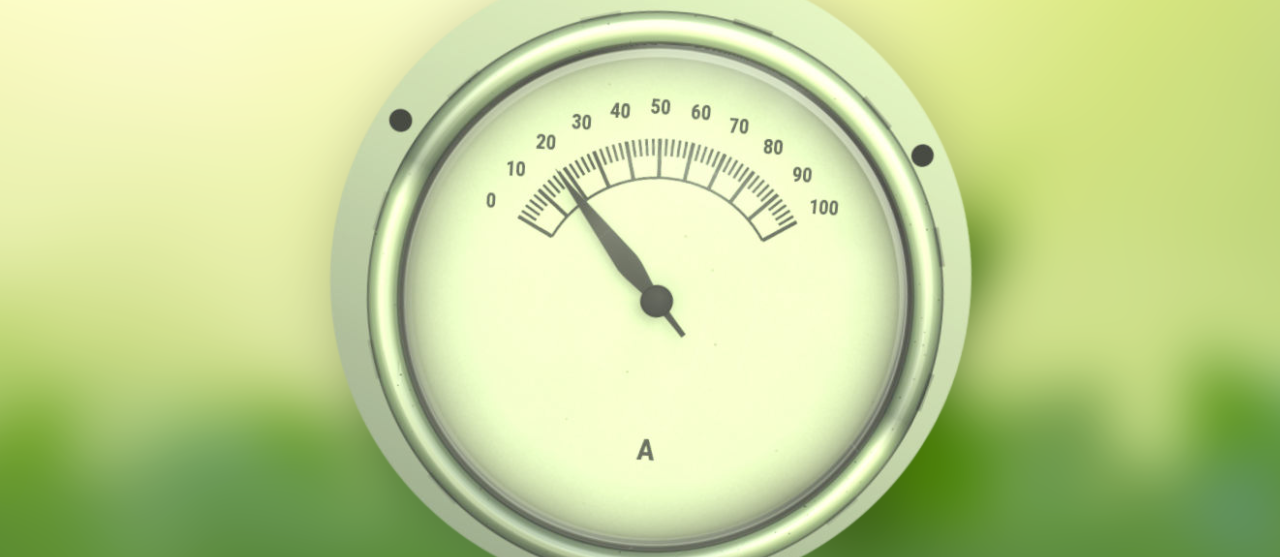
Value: 18,A
